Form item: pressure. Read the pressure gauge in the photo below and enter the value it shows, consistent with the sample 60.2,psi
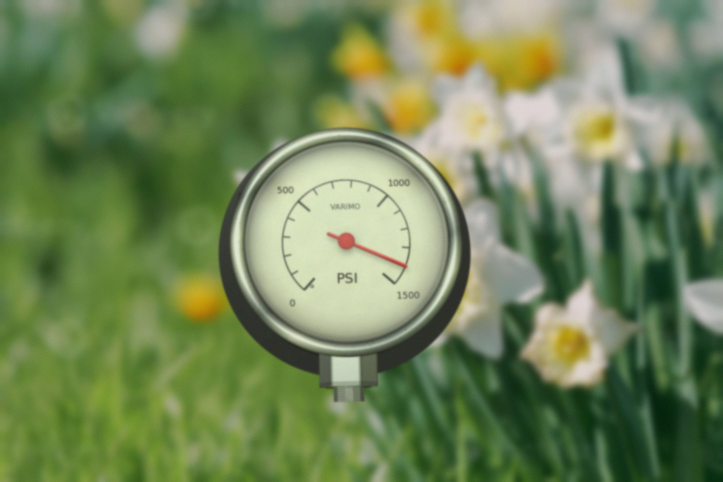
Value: 1400,psi
